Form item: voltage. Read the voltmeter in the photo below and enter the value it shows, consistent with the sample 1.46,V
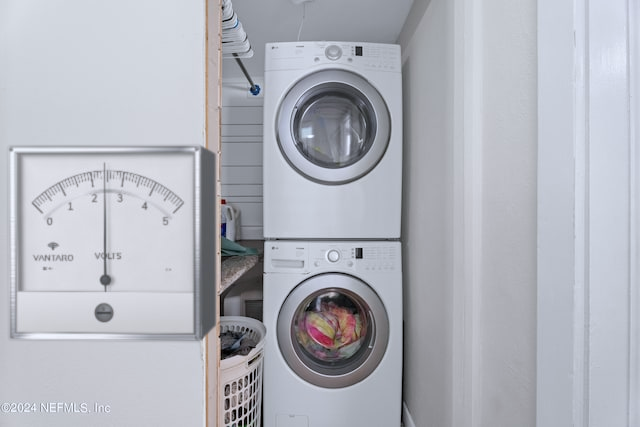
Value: 2.5,V
